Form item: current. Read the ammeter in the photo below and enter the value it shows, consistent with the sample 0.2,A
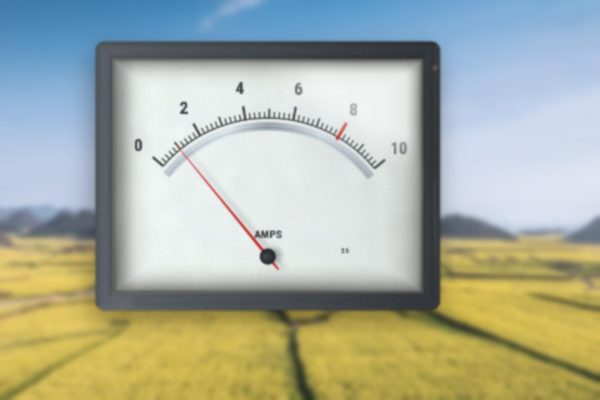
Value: 1,A
